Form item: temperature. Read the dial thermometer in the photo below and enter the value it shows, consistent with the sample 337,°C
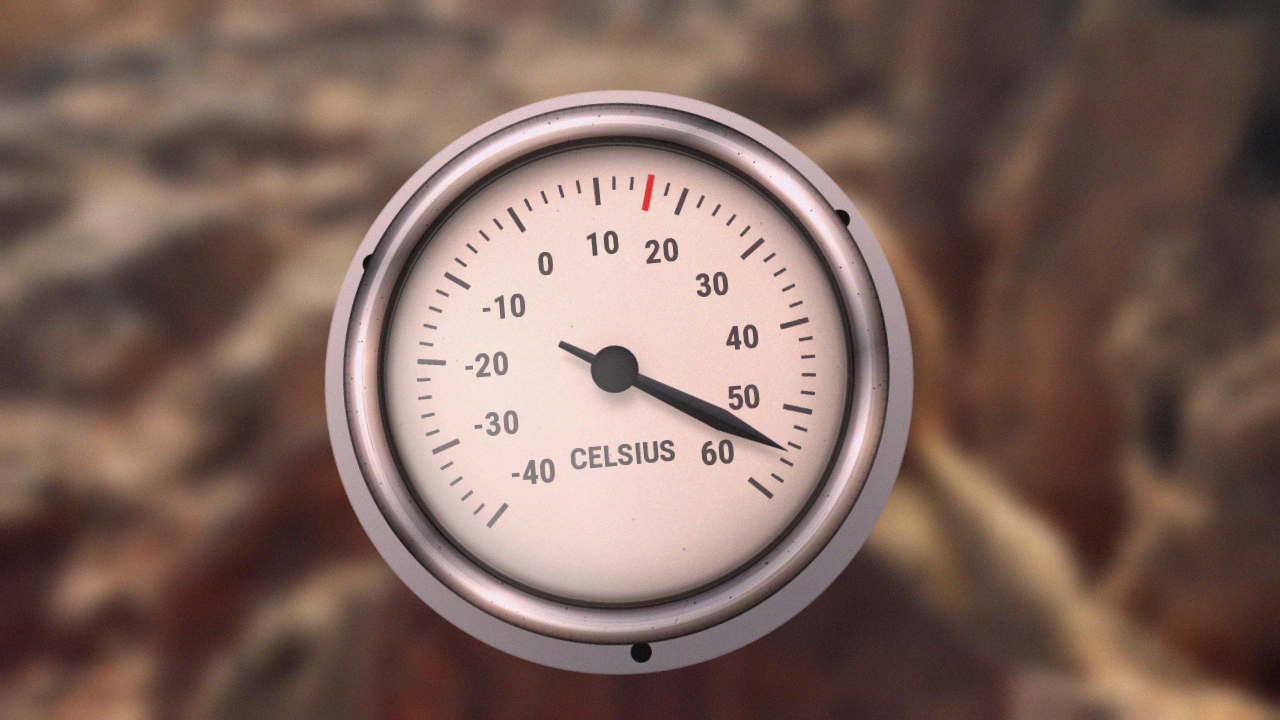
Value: 55,°C
